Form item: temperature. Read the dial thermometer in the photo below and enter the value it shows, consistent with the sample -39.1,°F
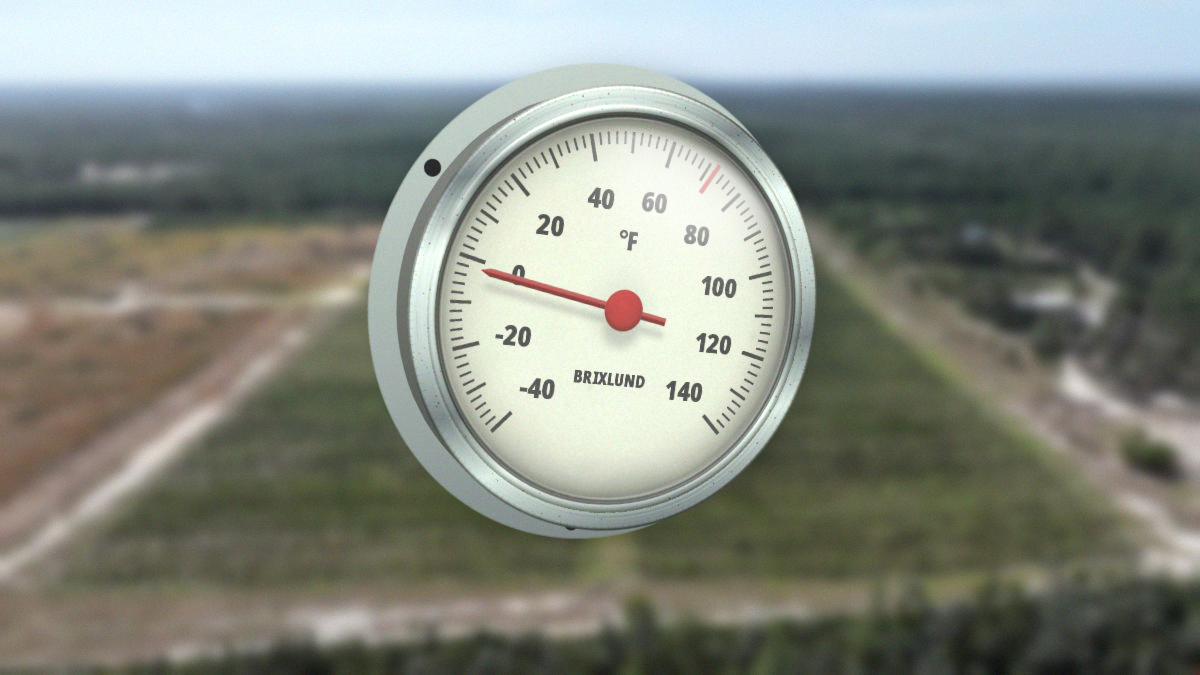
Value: -2,°F
